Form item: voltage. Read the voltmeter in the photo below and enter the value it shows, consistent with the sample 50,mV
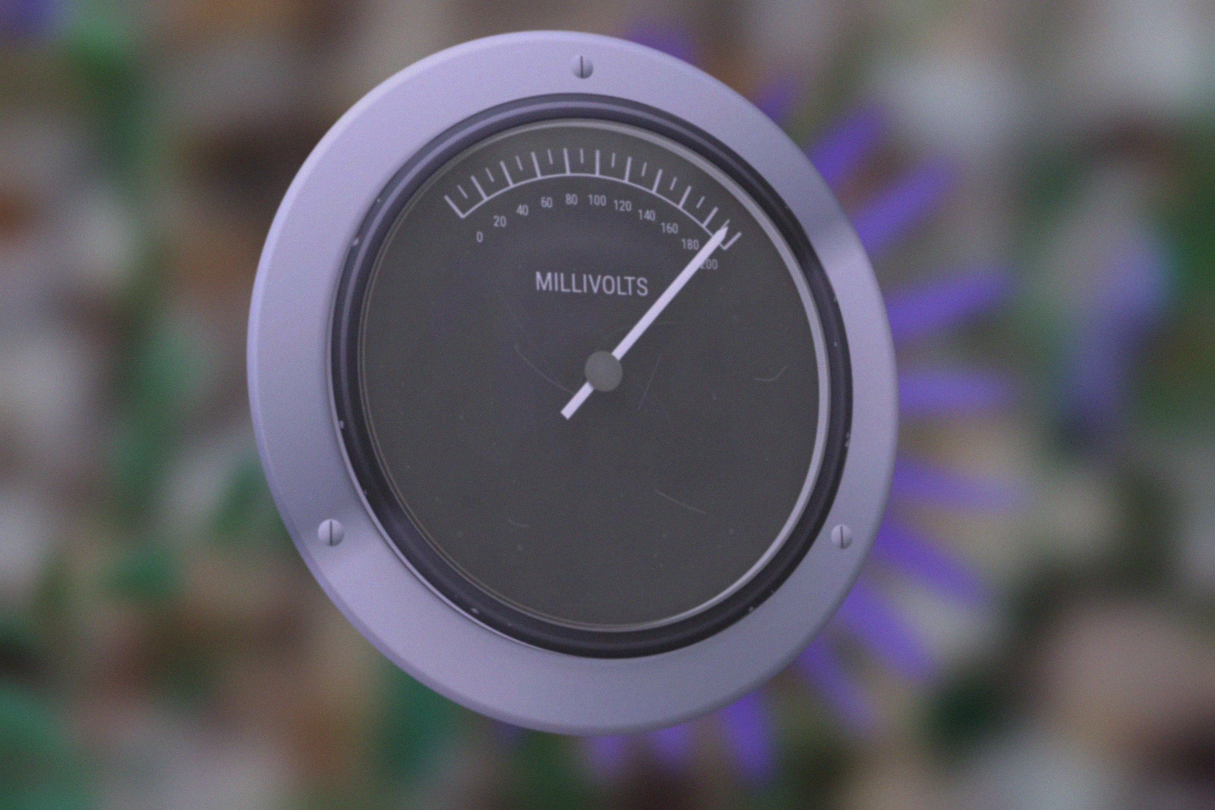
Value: 190,mV
